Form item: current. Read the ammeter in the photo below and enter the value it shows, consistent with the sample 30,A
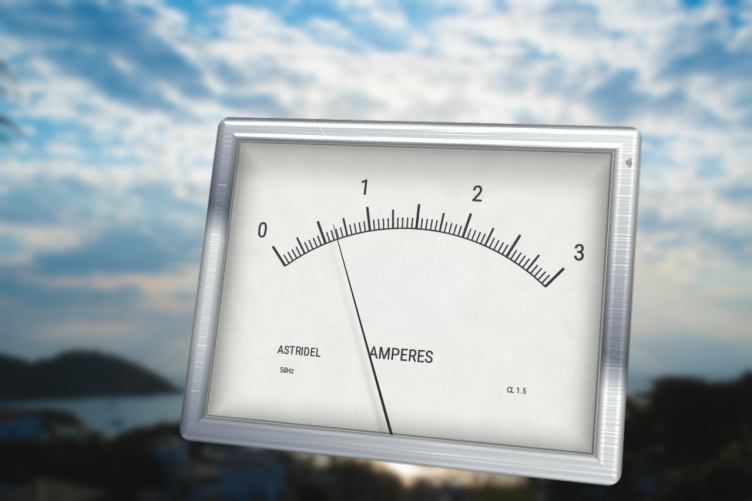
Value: 0.65,A
